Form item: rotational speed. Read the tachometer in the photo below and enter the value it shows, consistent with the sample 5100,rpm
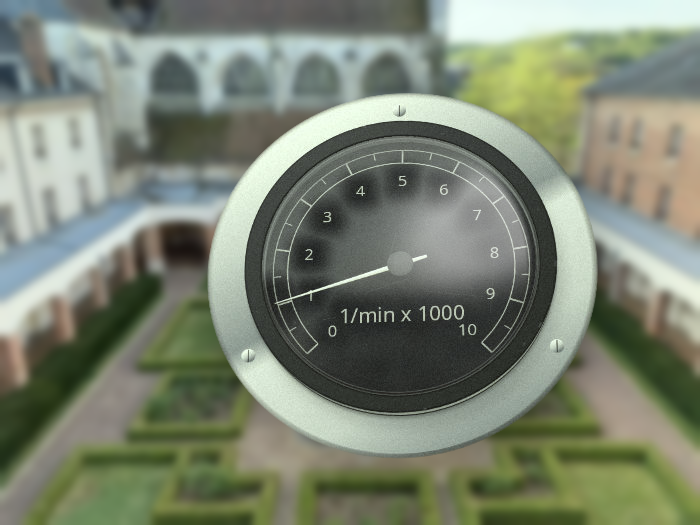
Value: 1000,rpm
